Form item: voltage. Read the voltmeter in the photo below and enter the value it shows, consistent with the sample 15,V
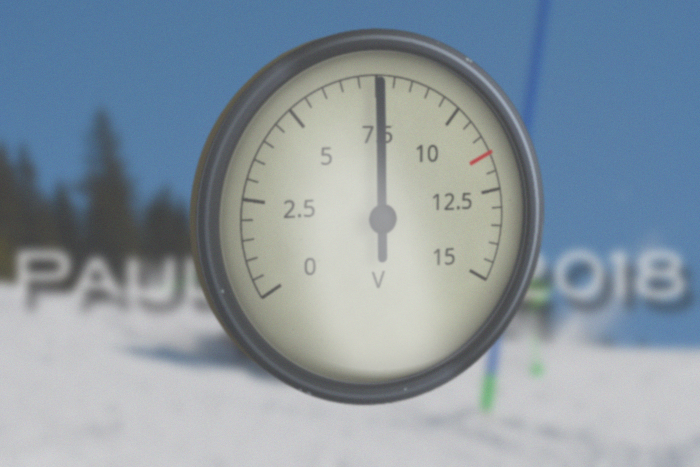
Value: 7.5,V
